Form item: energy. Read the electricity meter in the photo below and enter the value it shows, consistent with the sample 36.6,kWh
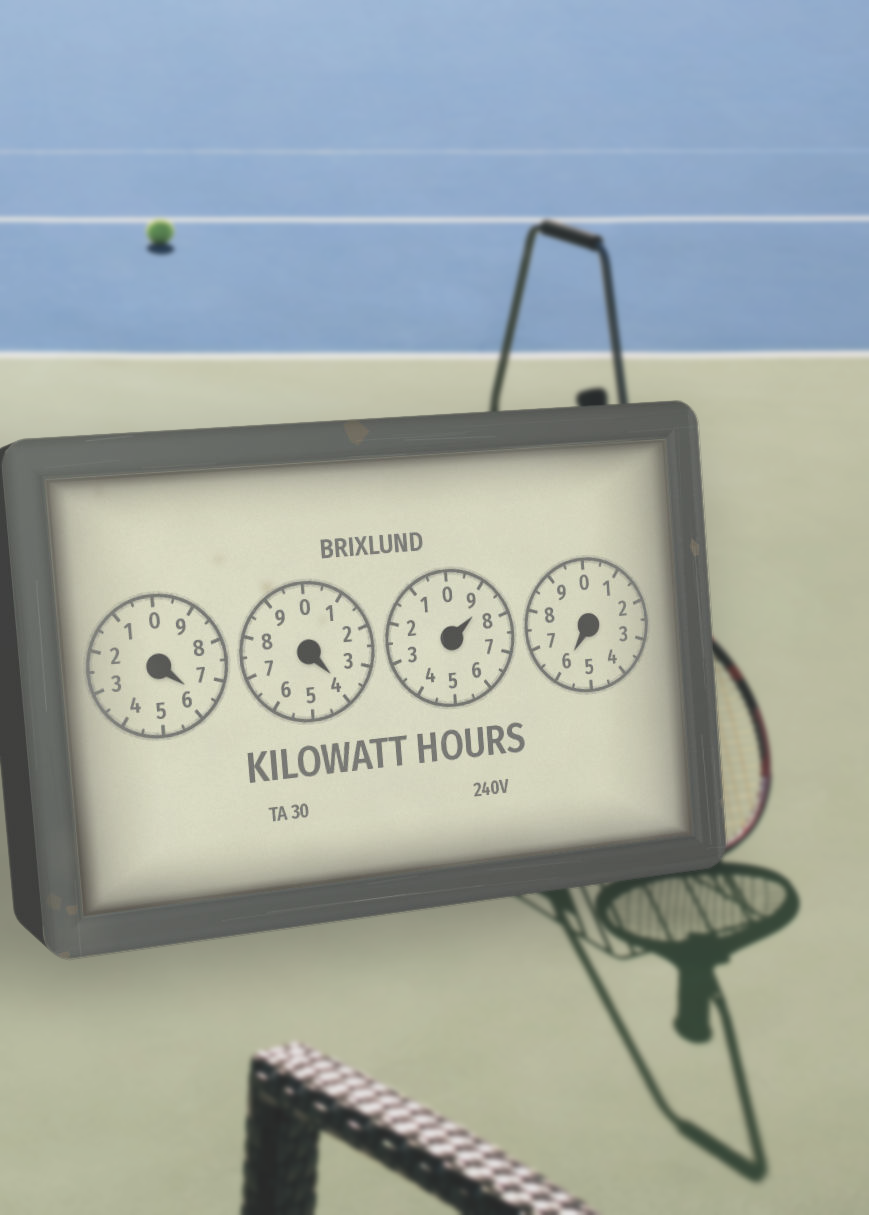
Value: 6386,kWh
